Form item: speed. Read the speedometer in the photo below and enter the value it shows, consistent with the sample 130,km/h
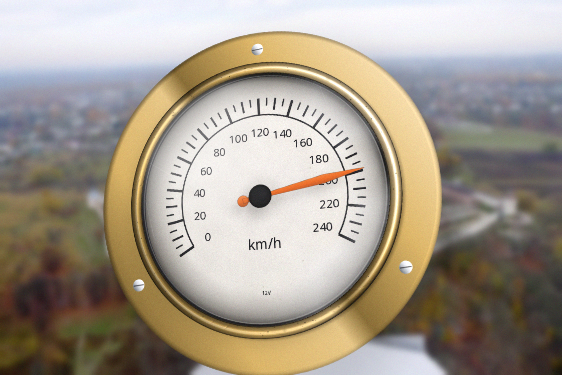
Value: 200,km/h
